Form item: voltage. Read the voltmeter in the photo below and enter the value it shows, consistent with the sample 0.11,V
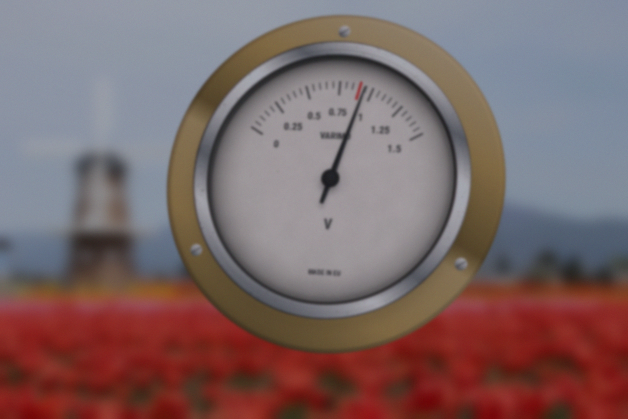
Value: 0.95,V
